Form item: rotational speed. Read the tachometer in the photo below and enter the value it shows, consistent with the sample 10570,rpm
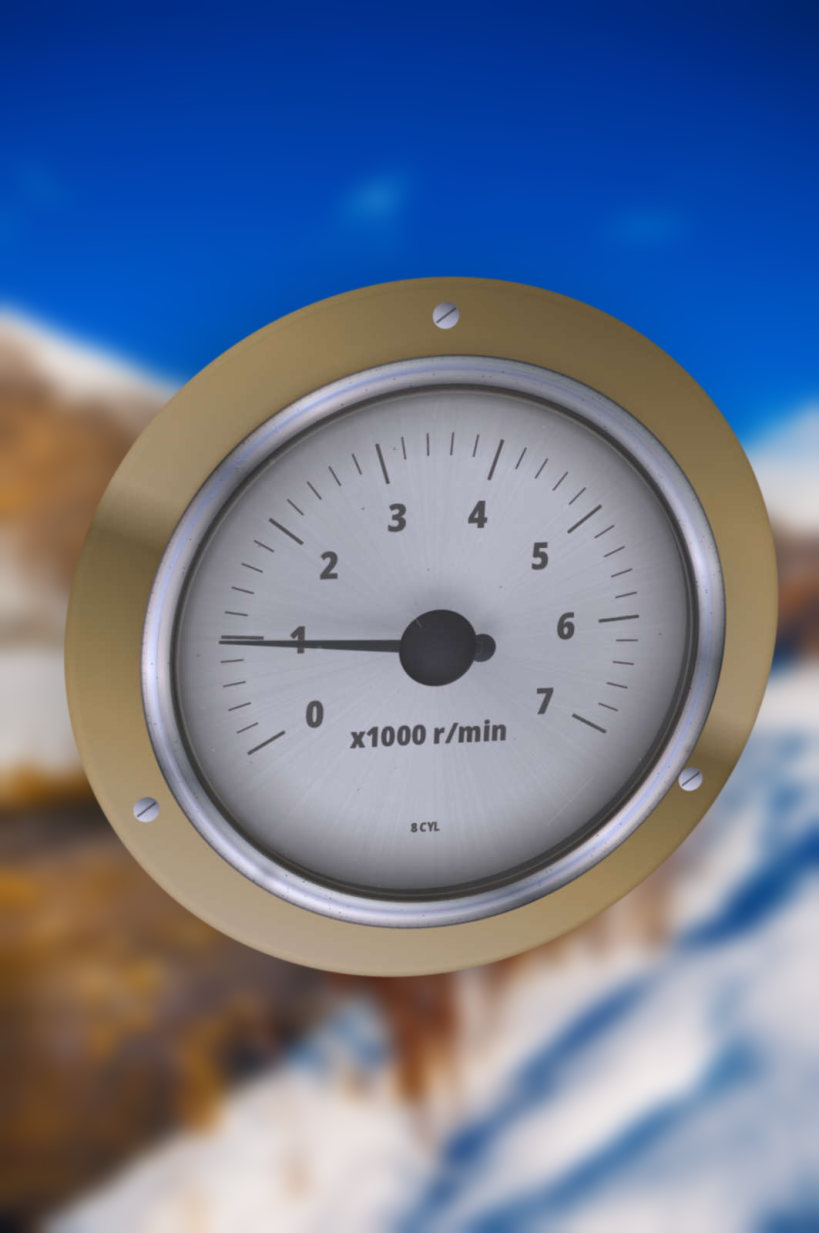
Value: 1000,rpm
